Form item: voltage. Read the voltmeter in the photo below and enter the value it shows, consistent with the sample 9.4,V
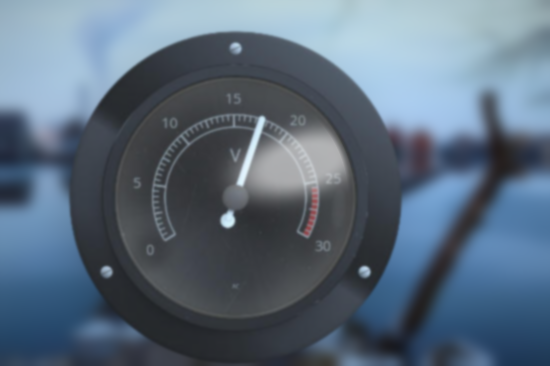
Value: 17.5,V
